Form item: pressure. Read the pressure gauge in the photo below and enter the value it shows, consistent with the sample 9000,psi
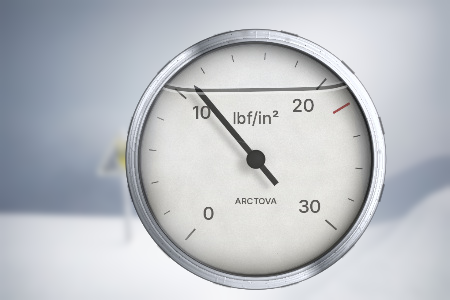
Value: 11,psi
